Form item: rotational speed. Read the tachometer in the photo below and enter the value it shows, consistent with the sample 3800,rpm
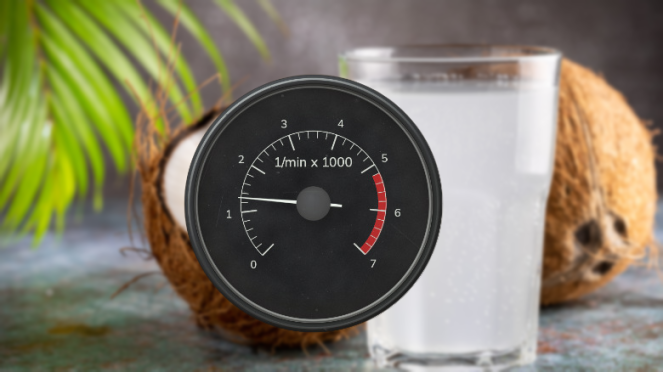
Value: 1300,rpm
